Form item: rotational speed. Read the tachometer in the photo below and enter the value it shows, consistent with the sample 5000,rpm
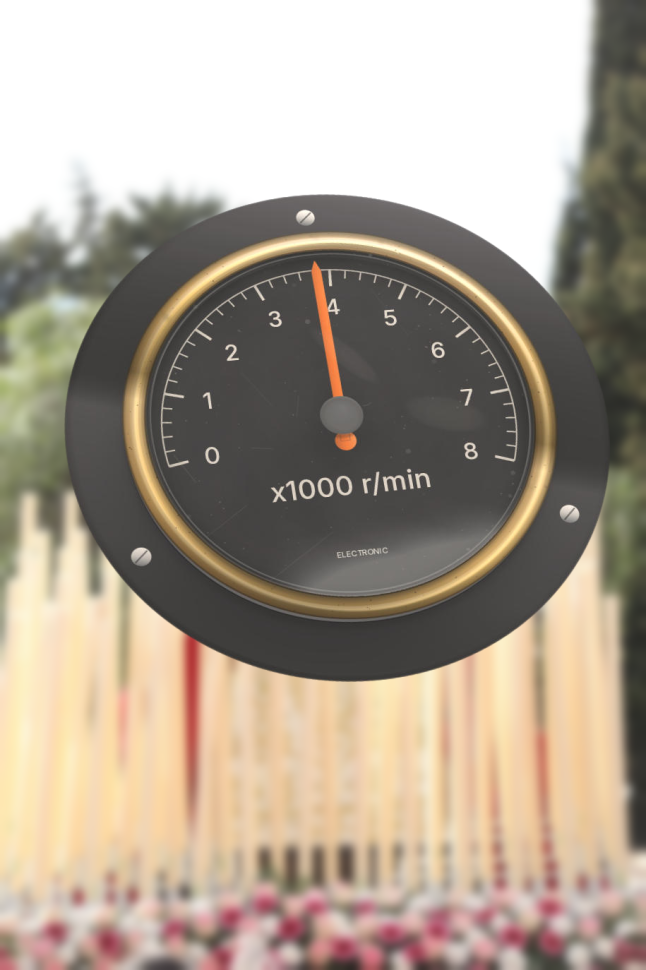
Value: 3800,rpm
